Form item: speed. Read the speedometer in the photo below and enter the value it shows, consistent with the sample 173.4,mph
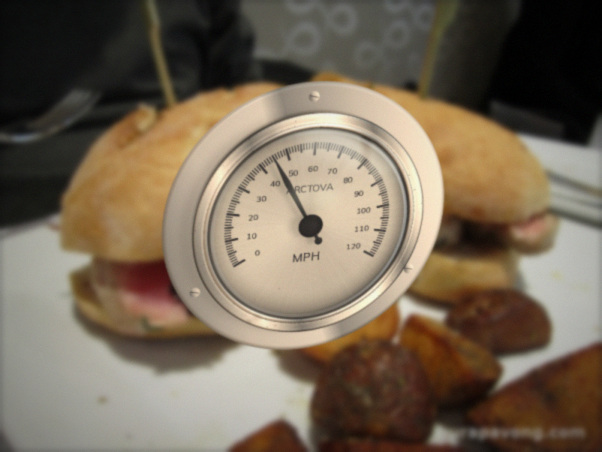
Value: 45,mph
